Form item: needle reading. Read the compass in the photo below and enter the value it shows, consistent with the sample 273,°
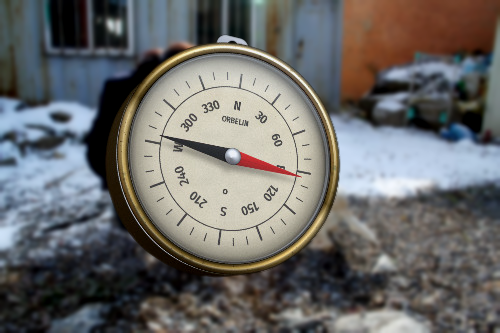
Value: 95,°
